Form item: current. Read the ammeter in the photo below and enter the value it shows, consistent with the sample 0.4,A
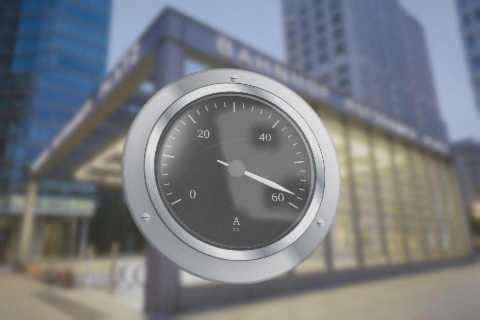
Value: 58,A
